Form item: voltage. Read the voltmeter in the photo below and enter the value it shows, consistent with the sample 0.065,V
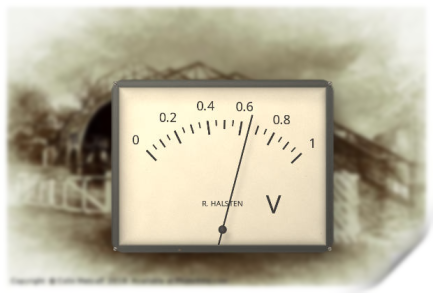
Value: 0.65,V
